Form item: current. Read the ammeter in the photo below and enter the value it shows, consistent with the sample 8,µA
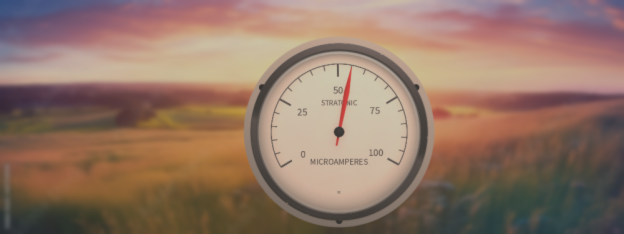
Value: 55,µA
